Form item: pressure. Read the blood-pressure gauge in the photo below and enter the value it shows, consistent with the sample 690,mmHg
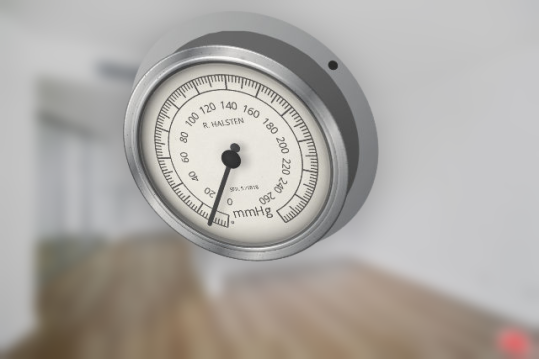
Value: 10,mmHg
